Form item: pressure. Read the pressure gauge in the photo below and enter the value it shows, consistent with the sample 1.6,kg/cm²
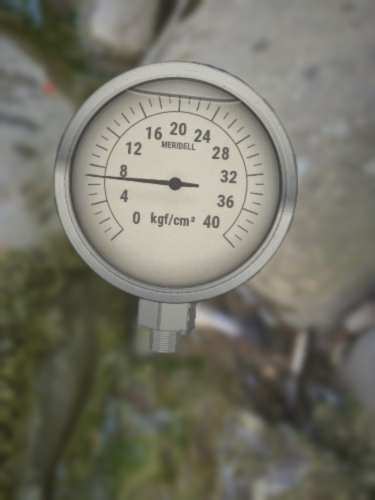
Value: 7,kg/cm²
